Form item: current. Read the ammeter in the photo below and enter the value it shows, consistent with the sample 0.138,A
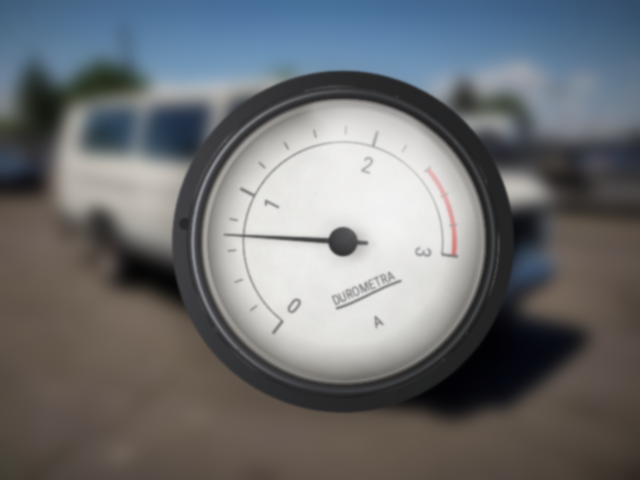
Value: 0.7,A
